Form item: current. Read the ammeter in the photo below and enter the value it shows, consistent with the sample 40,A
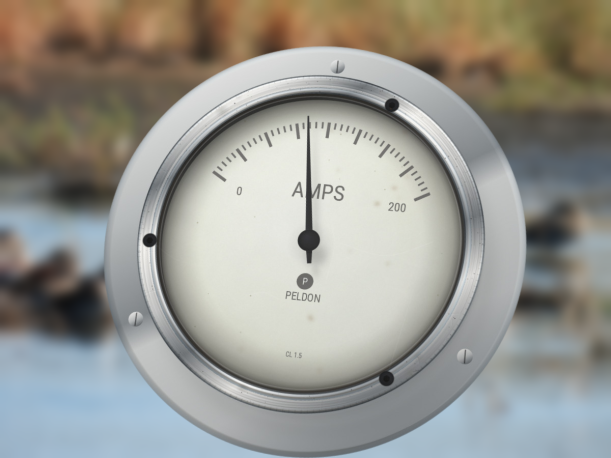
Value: 85,A
